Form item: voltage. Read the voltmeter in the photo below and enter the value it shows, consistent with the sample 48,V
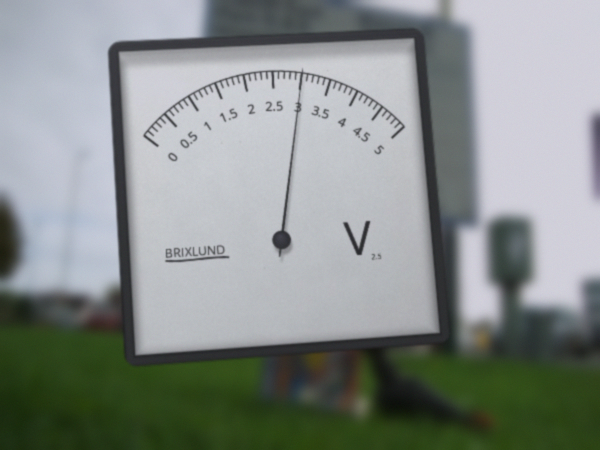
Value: 3,V
